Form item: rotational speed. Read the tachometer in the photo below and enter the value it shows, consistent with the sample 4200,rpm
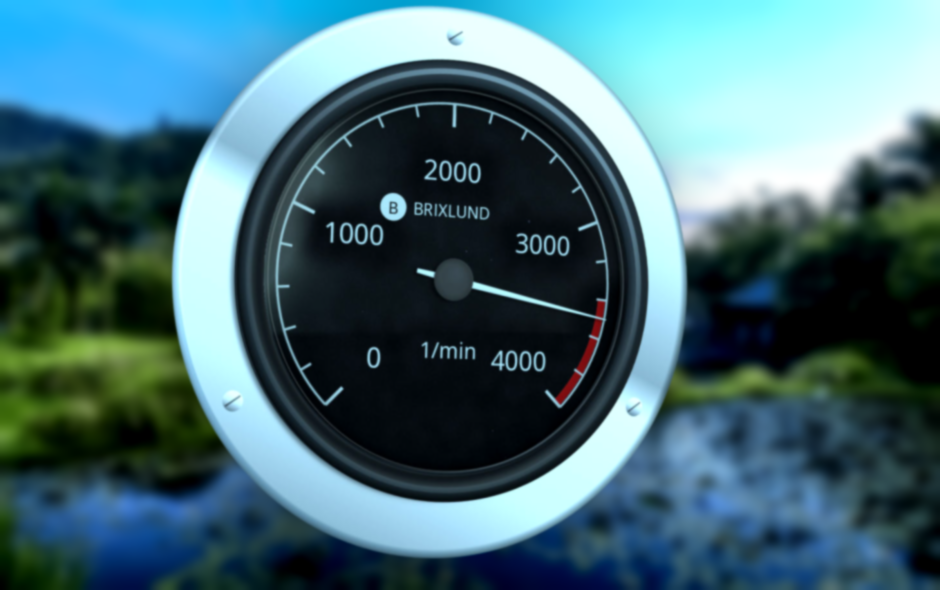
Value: 3500,rpm
